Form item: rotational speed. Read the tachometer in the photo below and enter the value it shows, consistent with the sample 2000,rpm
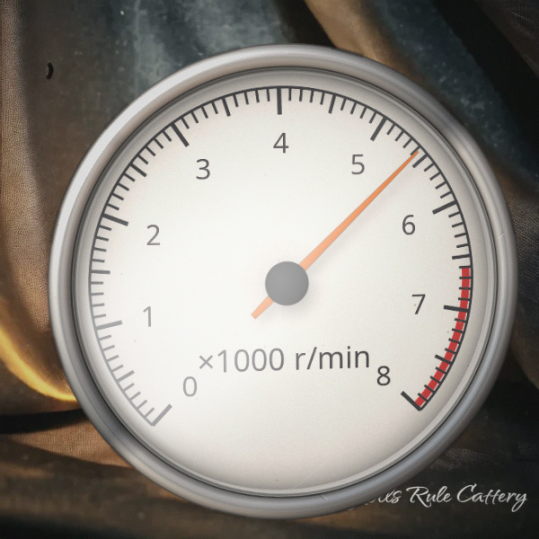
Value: 5400,rpm
